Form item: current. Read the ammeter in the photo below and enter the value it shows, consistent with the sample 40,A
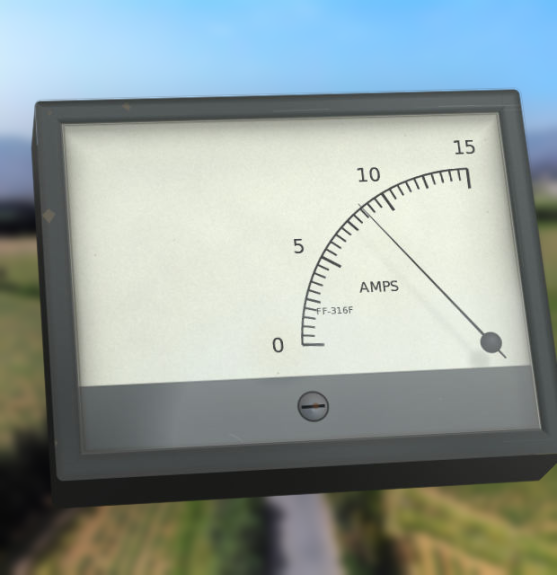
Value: 8.5,A
